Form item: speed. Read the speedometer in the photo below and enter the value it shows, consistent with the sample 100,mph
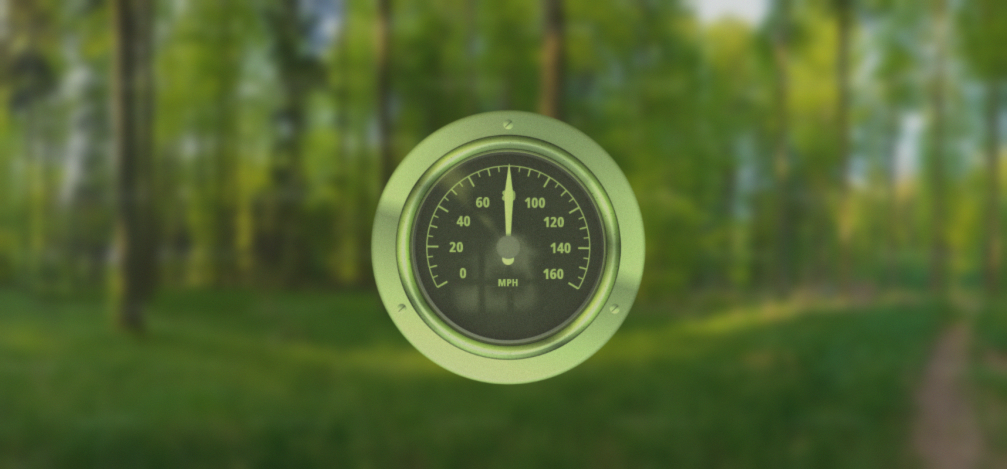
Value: 80,mph
